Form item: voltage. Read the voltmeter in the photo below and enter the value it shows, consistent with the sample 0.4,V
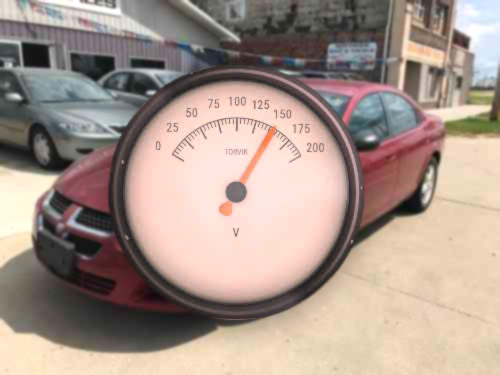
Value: 150,V
